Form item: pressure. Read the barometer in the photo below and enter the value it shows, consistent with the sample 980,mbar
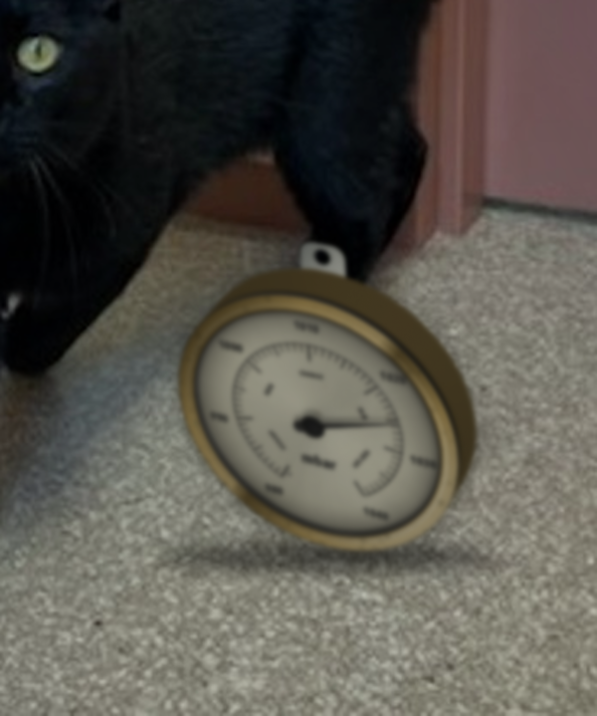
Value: 1025,mbar
